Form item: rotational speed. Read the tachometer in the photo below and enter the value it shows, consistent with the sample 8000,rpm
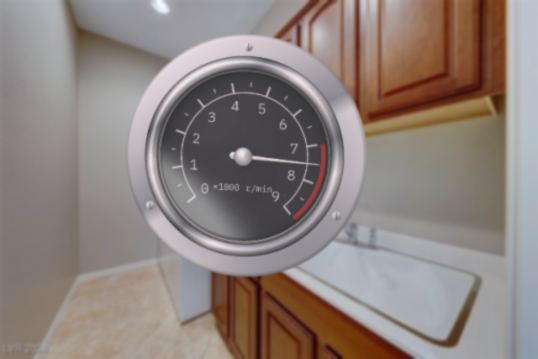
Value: 7500,rpm
